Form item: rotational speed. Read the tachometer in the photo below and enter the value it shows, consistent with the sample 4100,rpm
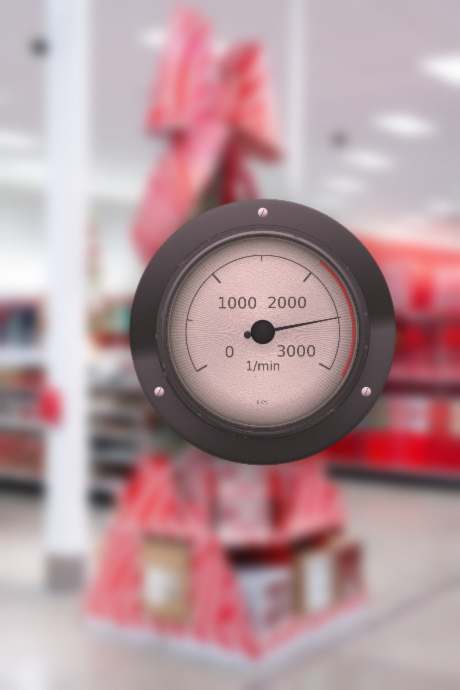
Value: 2500,rpm
